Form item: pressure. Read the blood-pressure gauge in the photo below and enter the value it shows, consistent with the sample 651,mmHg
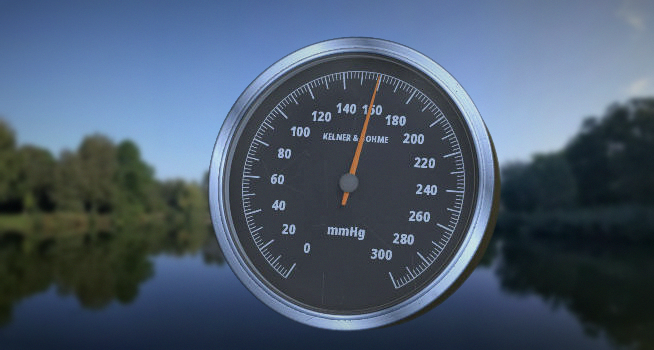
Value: 160,mmHg
